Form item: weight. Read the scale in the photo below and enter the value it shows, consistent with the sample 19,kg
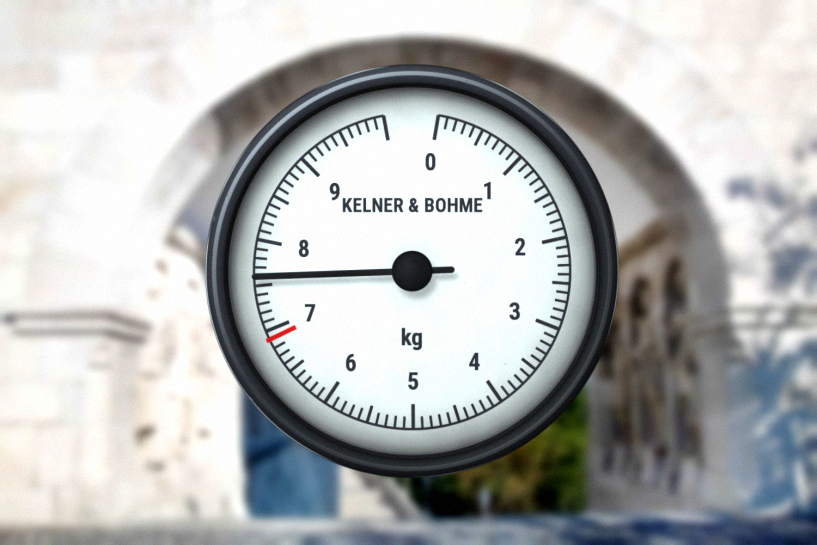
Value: 7.6,kg
